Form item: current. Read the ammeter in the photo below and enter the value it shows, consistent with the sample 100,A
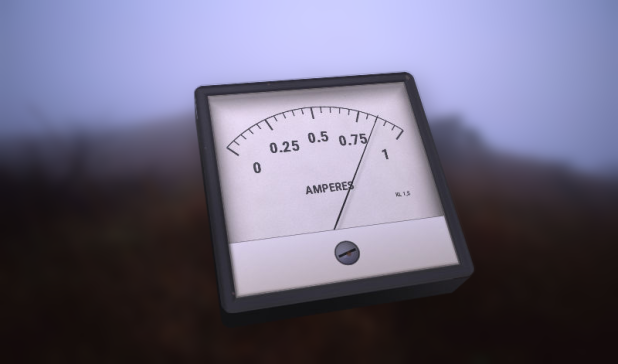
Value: 0.85,A
